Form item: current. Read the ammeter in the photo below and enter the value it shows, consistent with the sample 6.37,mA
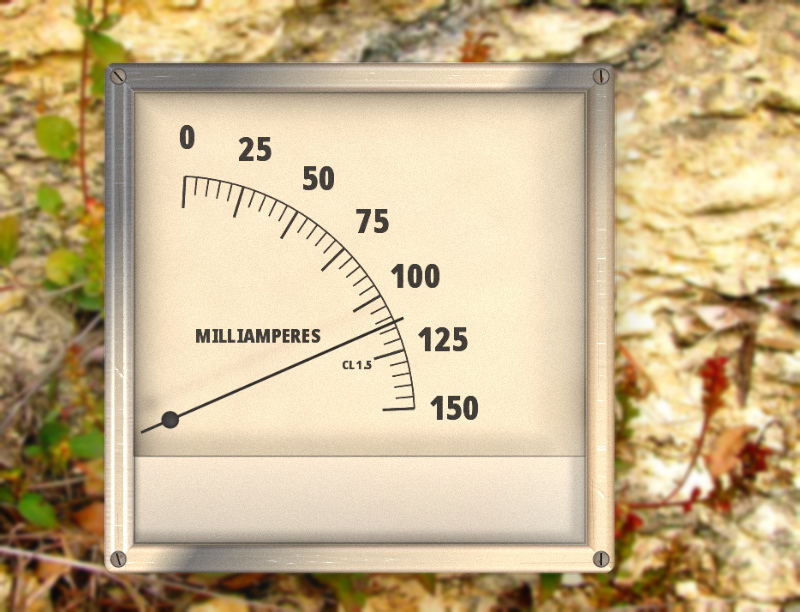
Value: 112.5,mA
